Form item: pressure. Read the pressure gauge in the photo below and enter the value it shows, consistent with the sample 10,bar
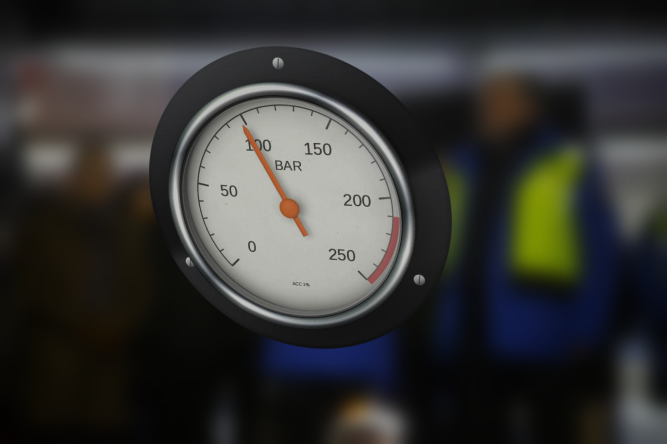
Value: 100,bar
